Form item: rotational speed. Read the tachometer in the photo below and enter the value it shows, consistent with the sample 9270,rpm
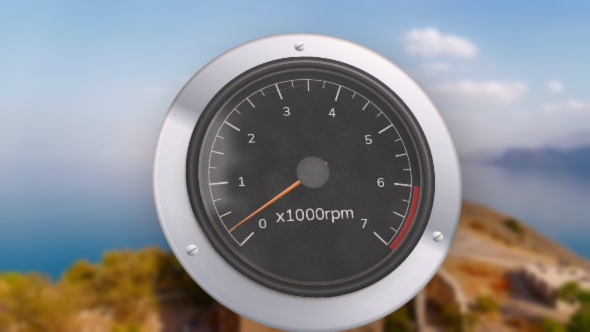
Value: 250,rpm
